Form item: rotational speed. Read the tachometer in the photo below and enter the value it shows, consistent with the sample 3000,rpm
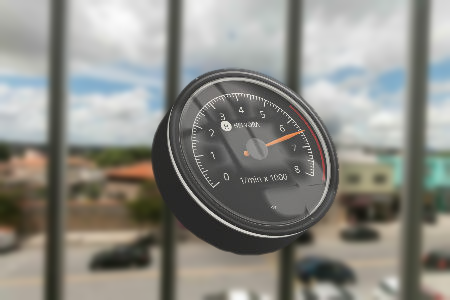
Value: 6500,rpm
